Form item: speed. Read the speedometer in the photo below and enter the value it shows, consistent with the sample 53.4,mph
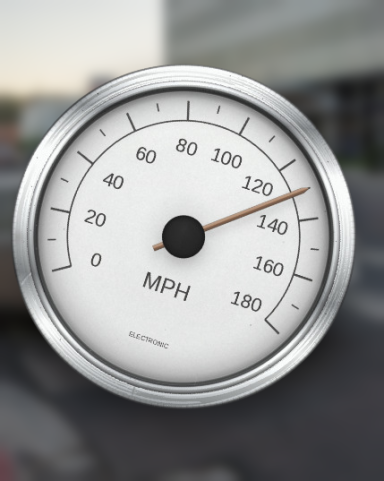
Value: 130,mph
